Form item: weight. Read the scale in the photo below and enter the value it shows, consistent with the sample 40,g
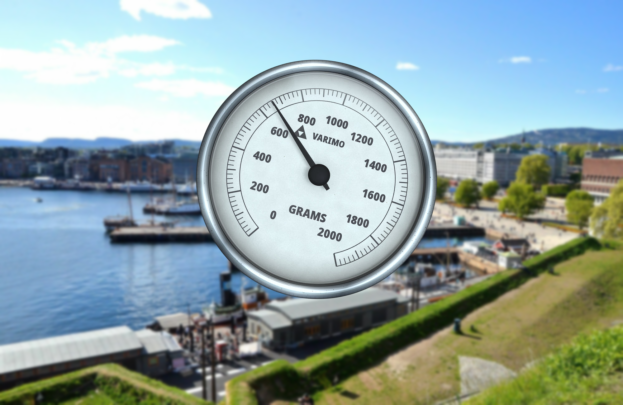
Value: 660,g
